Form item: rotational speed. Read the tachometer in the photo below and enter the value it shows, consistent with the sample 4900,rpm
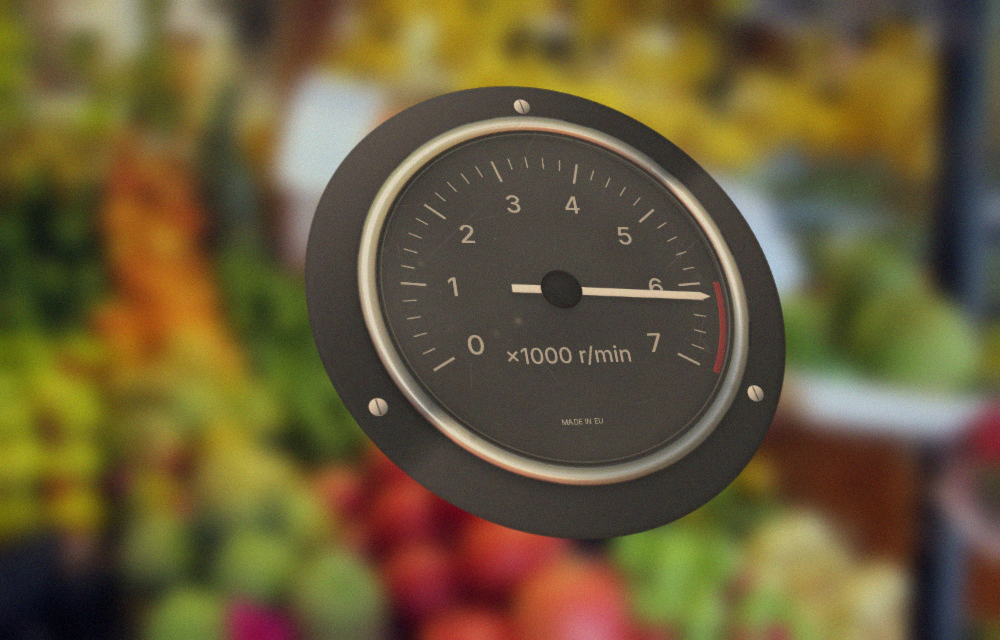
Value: 6200,rpm
